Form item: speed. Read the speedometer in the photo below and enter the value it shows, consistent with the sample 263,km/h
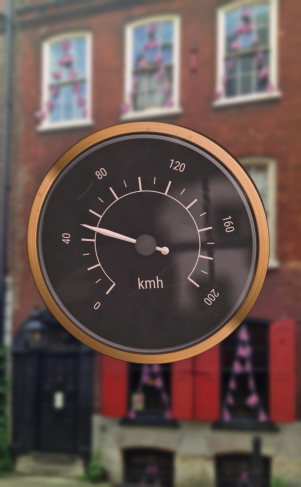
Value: 50,km/h
